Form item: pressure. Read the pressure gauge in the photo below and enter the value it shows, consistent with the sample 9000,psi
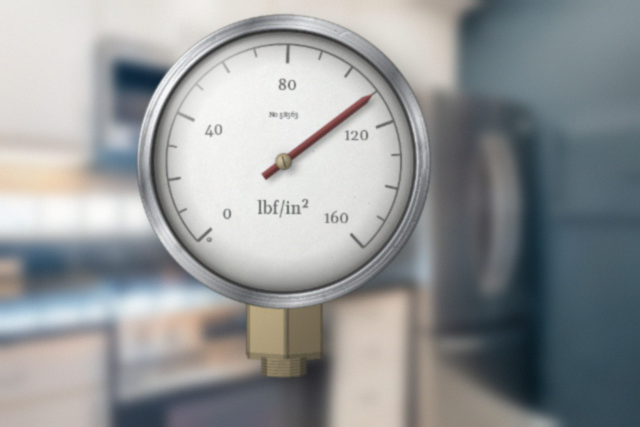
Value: 110,psi
